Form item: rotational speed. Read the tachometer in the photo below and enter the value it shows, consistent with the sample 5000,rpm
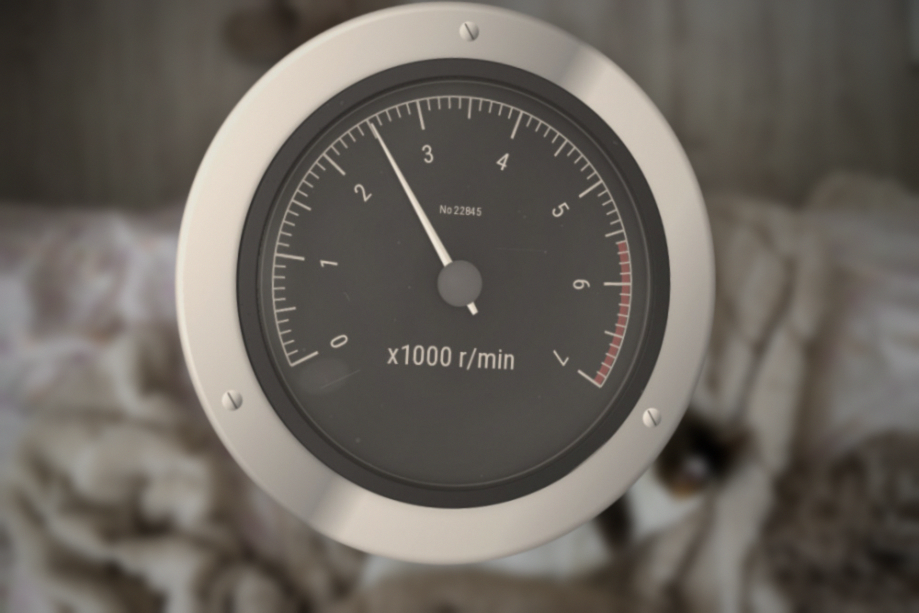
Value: 2500,rpm
